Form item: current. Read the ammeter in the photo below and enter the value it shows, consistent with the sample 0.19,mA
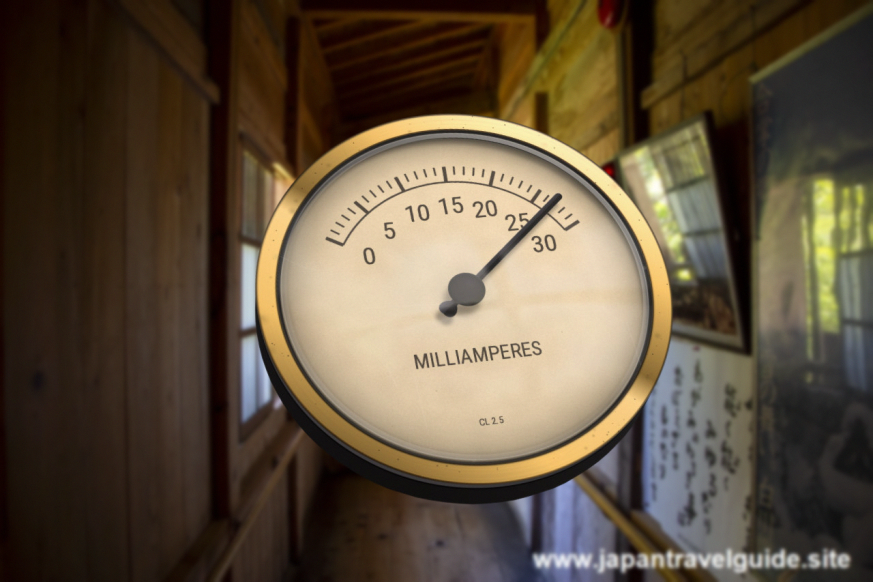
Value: 27,mA
